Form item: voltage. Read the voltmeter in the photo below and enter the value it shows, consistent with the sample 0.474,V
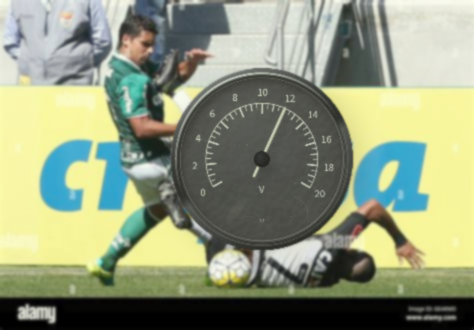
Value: 12,V
